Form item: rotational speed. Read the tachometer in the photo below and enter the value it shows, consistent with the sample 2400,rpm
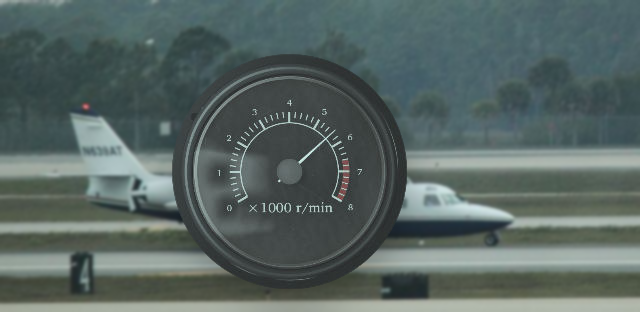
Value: 5600,rpm
